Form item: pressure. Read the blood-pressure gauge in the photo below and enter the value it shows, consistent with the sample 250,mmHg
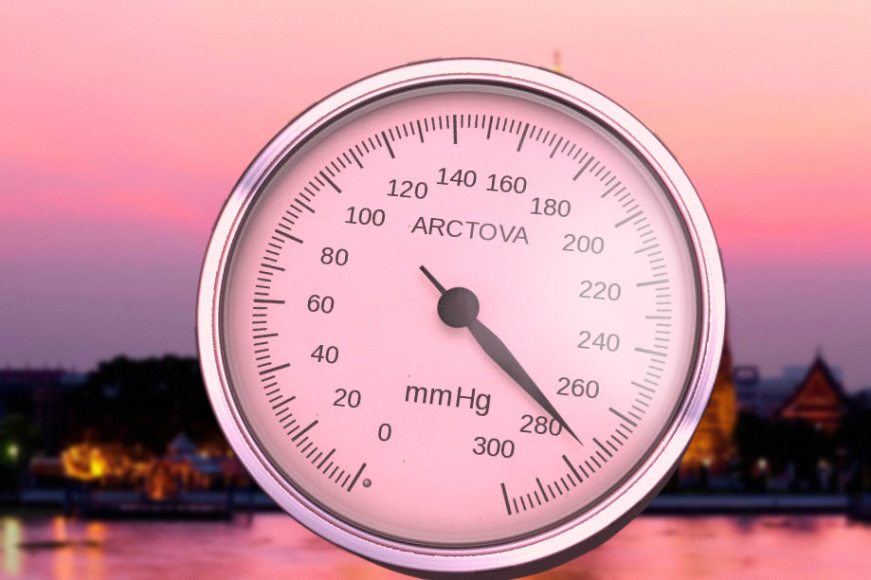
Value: 274,mmHg
